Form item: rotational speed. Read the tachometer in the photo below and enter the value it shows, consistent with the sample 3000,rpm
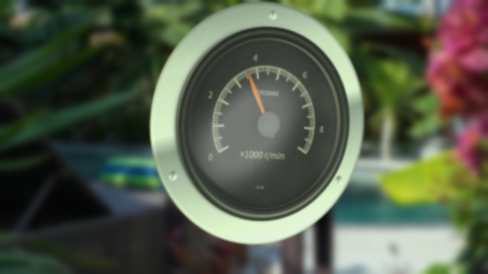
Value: 3500,rpm
